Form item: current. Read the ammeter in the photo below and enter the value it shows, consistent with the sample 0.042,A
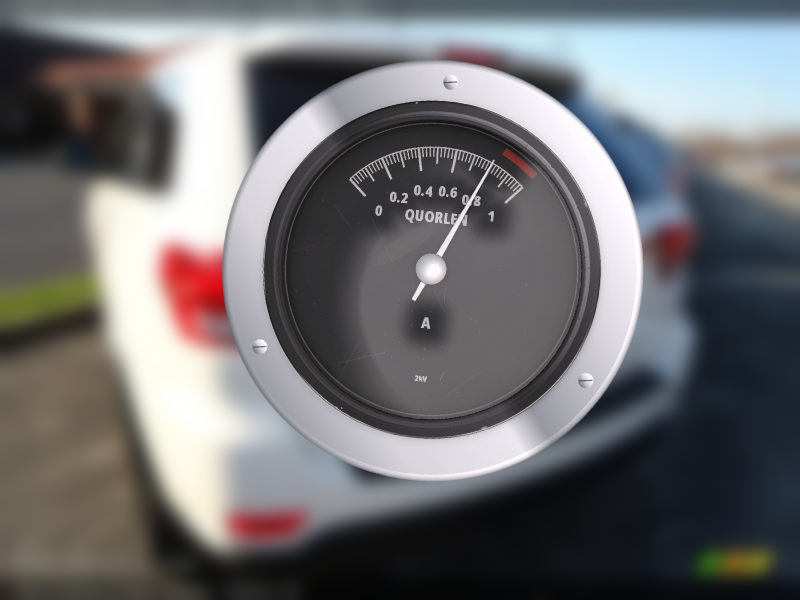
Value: 0.8,A
